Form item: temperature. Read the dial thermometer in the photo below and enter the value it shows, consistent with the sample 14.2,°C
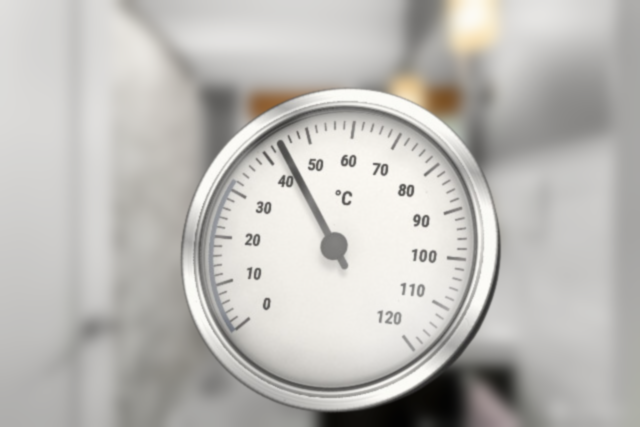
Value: 44,°C
